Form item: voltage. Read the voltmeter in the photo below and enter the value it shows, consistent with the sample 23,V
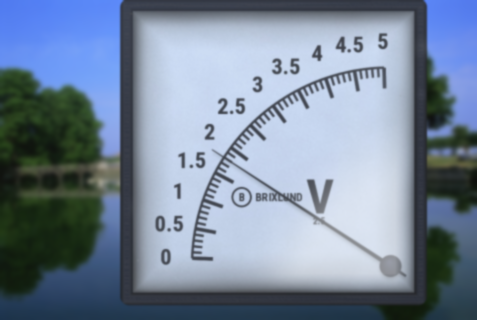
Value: 1.8,V
